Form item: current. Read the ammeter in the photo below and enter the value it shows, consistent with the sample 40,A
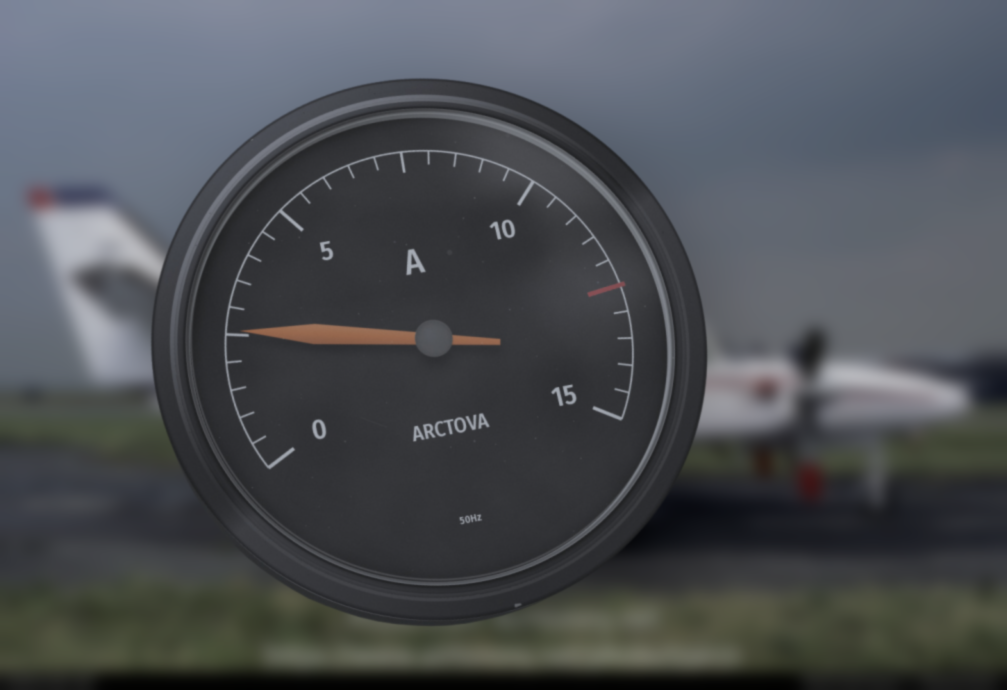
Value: 2.5,A
